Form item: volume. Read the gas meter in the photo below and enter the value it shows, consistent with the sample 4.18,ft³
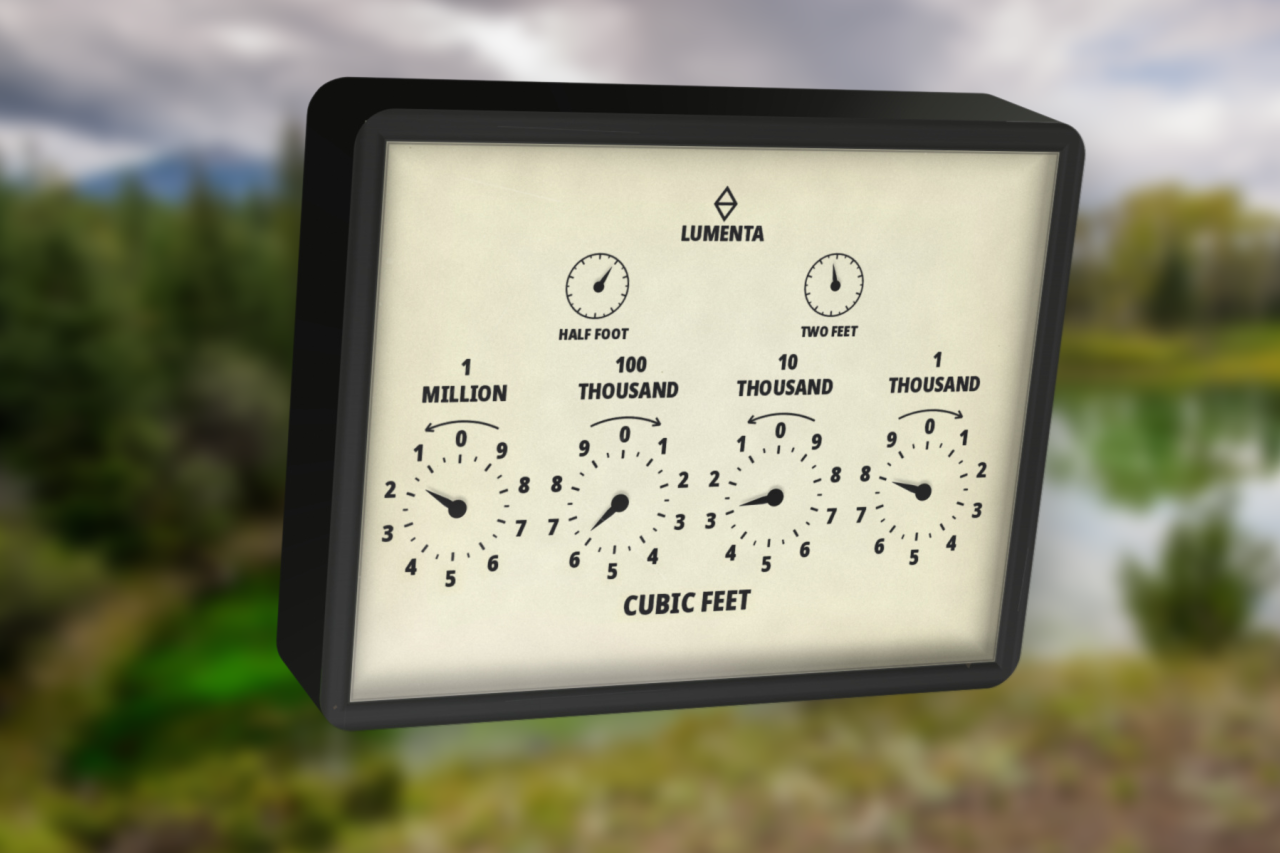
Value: 162800,ft³
